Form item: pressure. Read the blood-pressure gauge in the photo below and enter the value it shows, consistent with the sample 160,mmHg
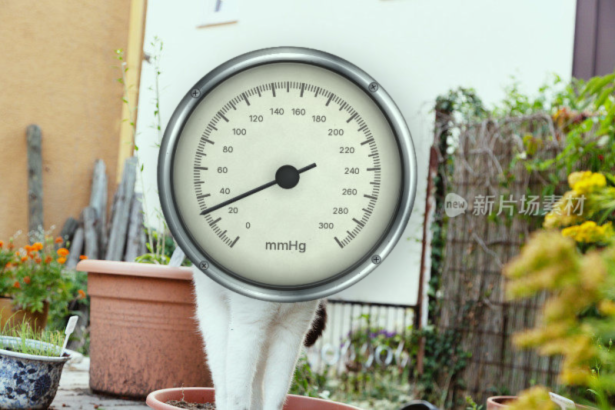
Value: 30,mmHg
